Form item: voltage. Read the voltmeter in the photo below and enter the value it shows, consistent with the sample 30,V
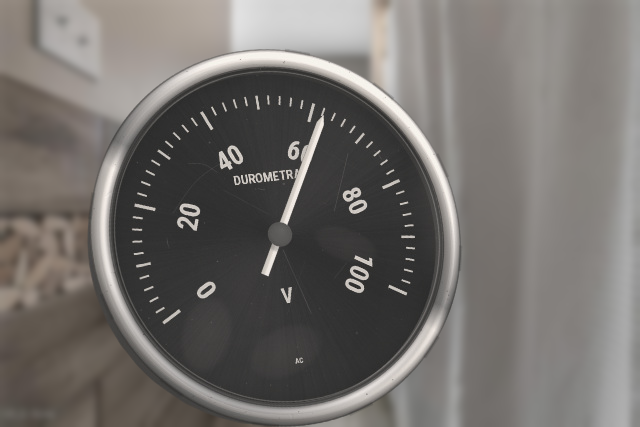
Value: 62,V
